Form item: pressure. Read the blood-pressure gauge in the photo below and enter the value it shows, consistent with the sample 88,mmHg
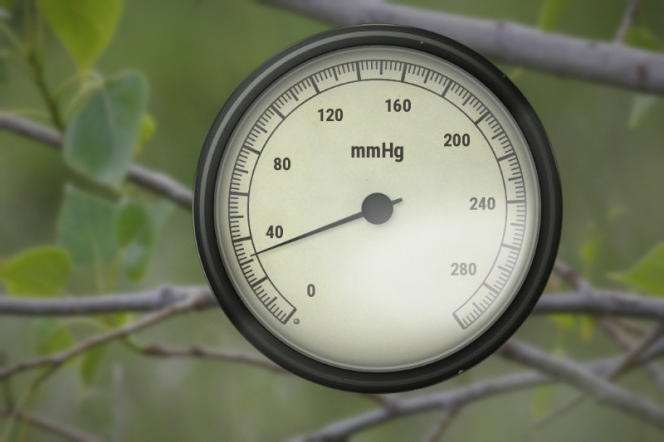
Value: 32,mmHg
